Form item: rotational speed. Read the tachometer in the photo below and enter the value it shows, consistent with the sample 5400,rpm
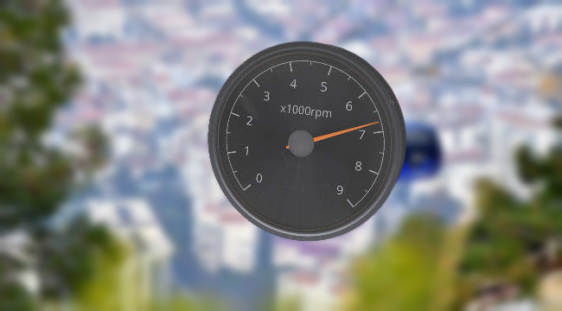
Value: 6750,rpm
